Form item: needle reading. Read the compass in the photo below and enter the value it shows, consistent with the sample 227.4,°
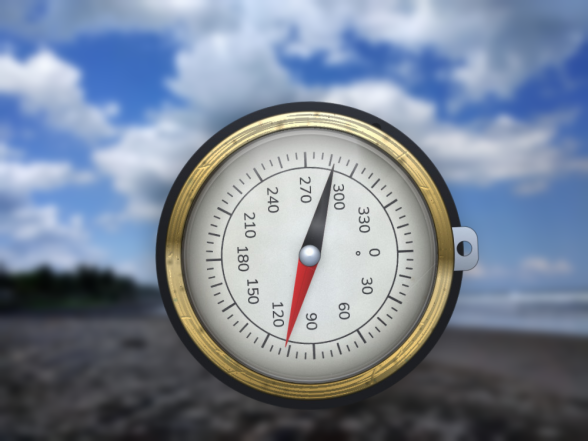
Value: 107.5,°
